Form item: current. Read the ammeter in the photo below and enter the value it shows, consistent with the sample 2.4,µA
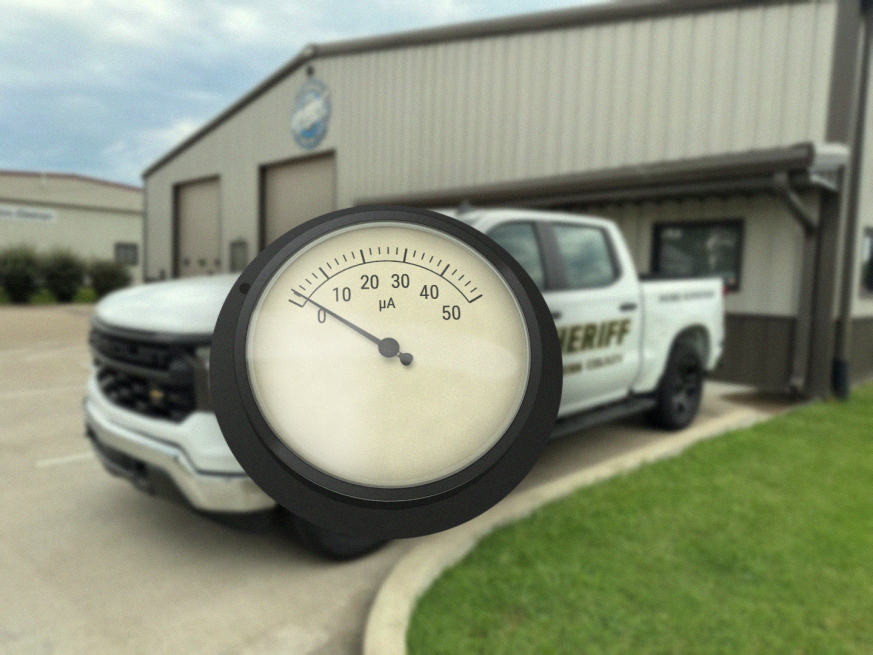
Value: 2,µA
